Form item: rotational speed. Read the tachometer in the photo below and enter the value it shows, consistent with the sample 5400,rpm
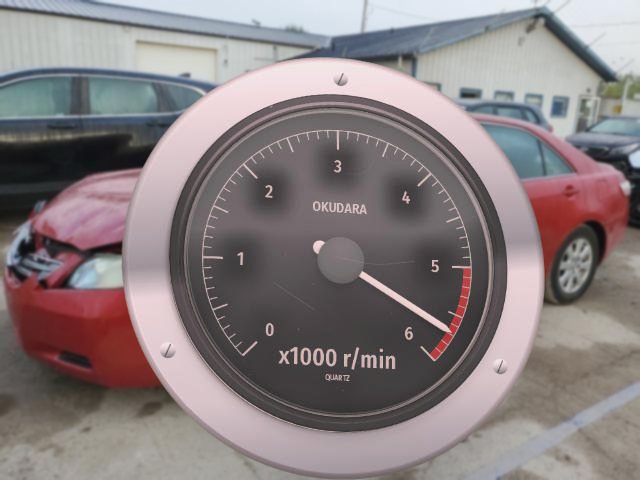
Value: 5700,rpm
